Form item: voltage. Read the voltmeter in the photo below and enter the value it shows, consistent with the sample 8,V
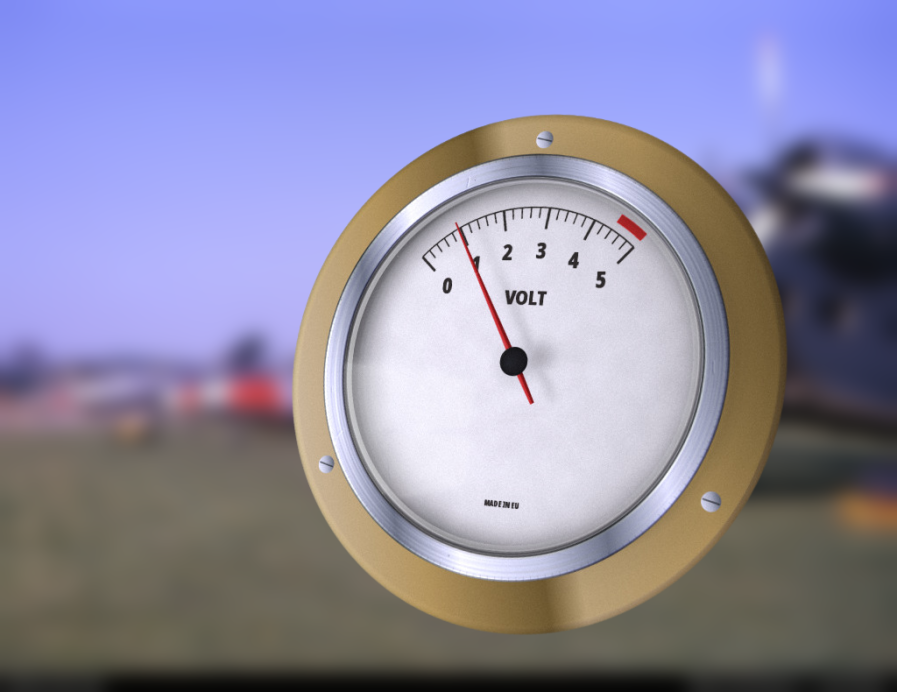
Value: 1,V
